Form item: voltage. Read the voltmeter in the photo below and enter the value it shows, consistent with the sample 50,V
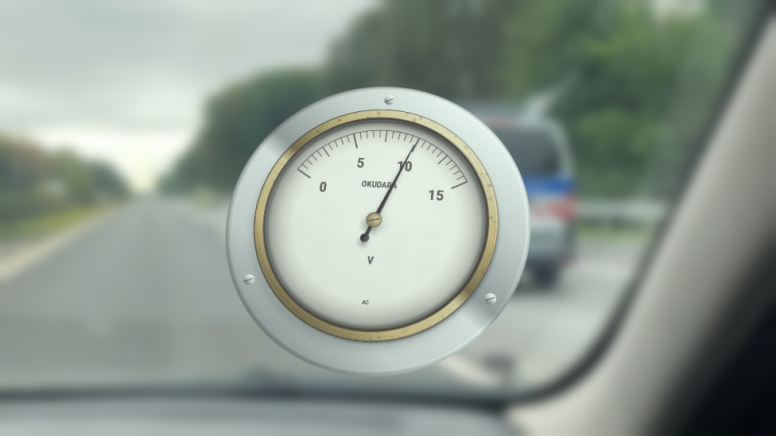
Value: 10,V
